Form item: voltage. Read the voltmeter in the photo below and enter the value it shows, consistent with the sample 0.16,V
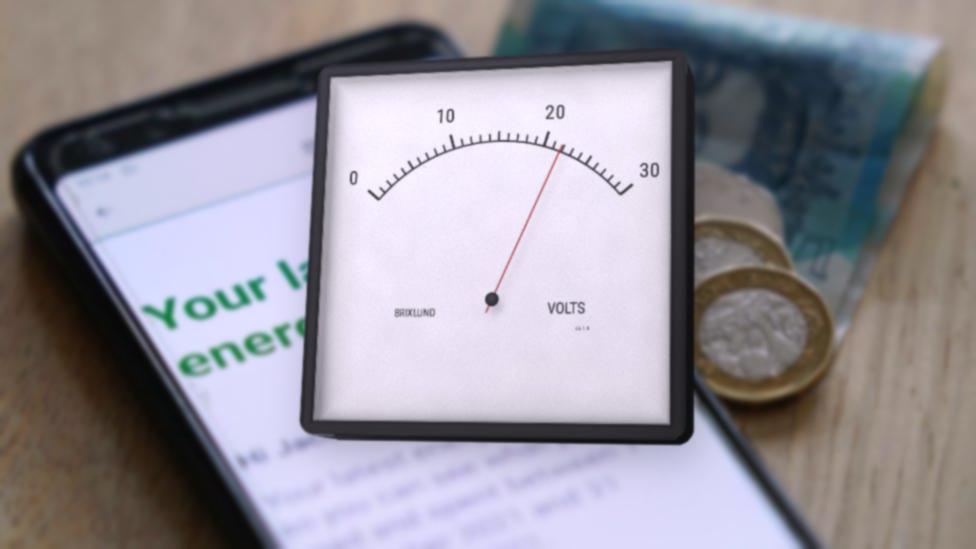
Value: 22,V
